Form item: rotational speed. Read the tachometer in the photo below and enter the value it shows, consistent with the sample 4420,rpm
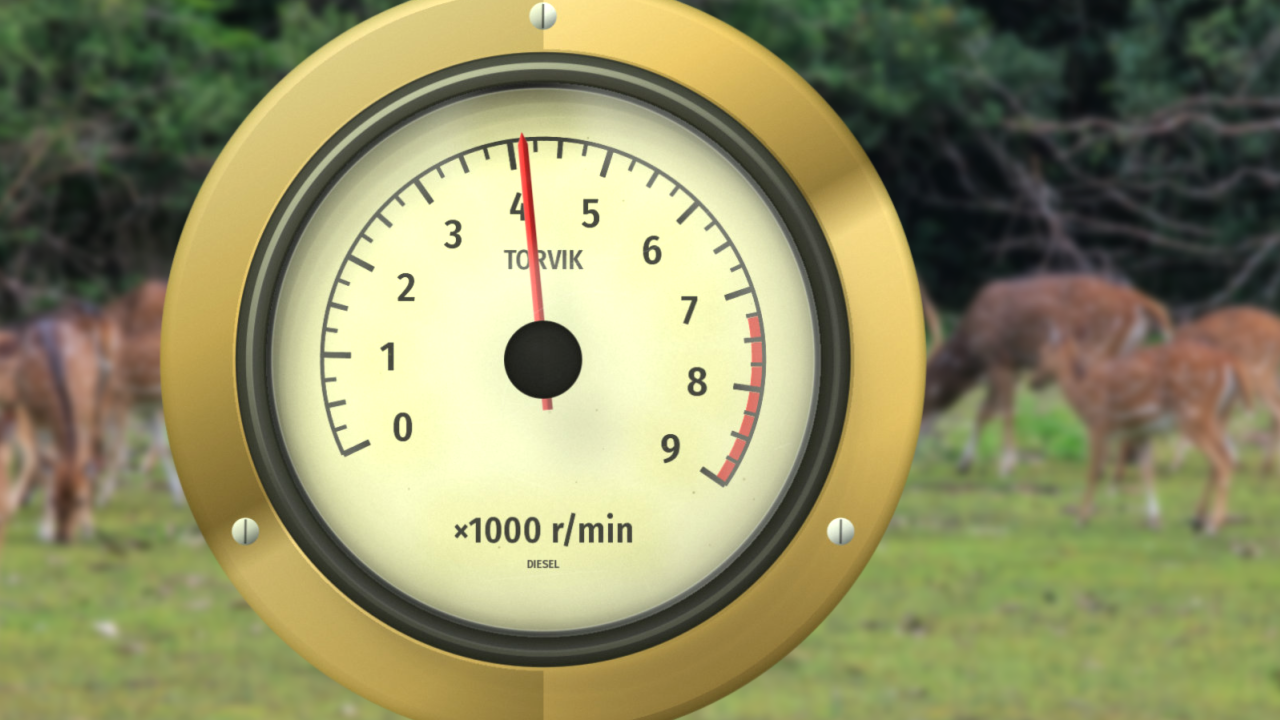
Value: 4125,rpm
